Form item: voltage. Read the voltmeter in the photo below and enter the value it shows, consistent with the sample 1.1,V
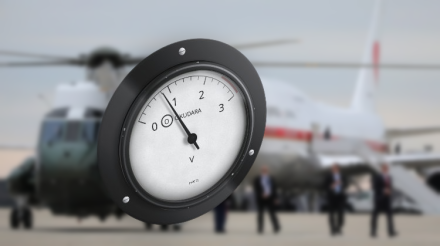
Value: 0.8,V
